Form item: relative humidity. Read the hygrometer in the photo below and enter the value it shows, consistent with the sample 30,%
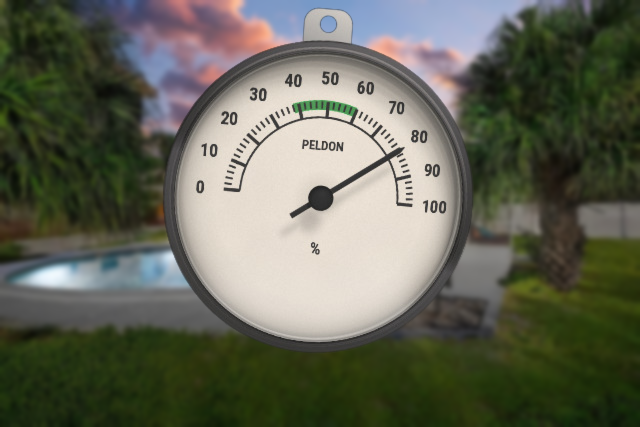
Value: 80,%
